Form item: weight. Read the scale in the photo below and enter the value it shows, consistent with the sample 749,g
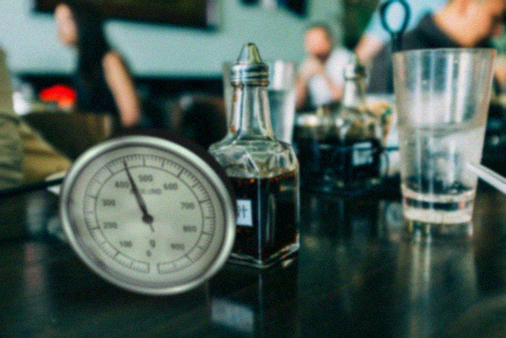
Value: 450,g
